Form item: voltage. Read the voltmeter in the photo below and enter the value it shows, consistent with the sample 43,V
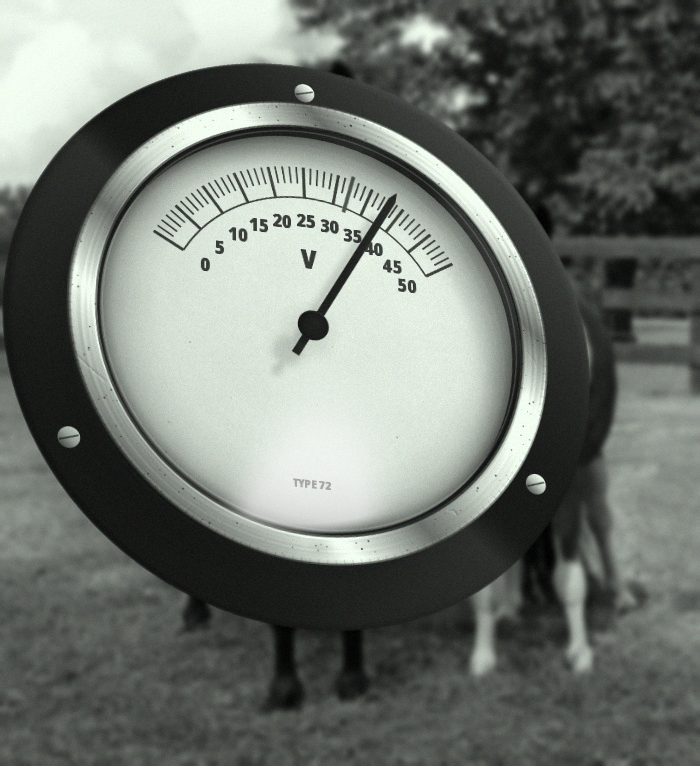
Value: 38,V
